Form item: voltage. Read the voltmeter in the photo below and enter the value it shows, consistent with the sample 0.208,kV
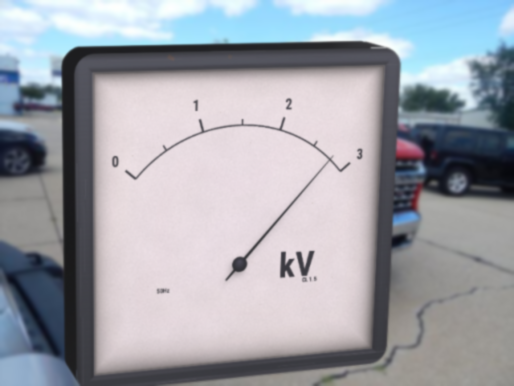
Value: 2.75,kV
